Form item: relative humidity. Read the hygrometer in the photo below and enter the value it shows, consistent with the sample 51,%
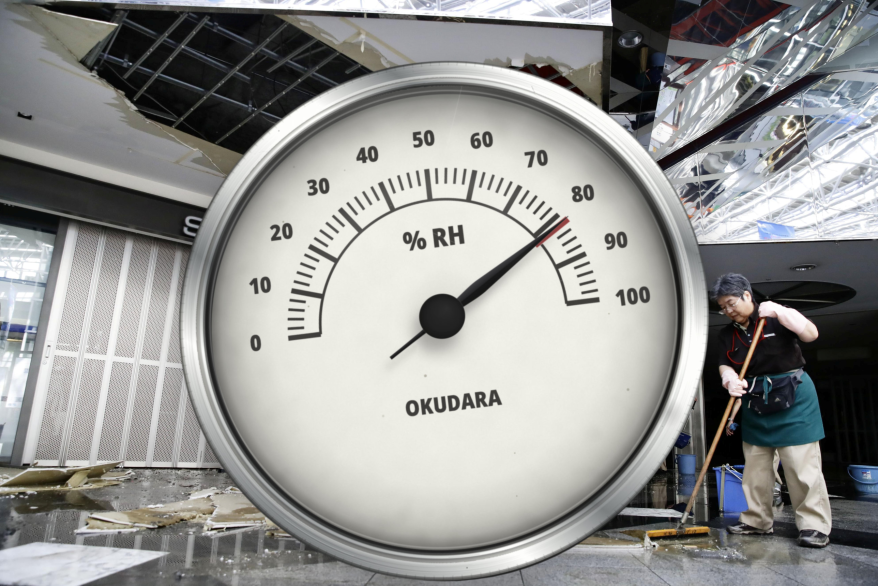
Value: 82,%
